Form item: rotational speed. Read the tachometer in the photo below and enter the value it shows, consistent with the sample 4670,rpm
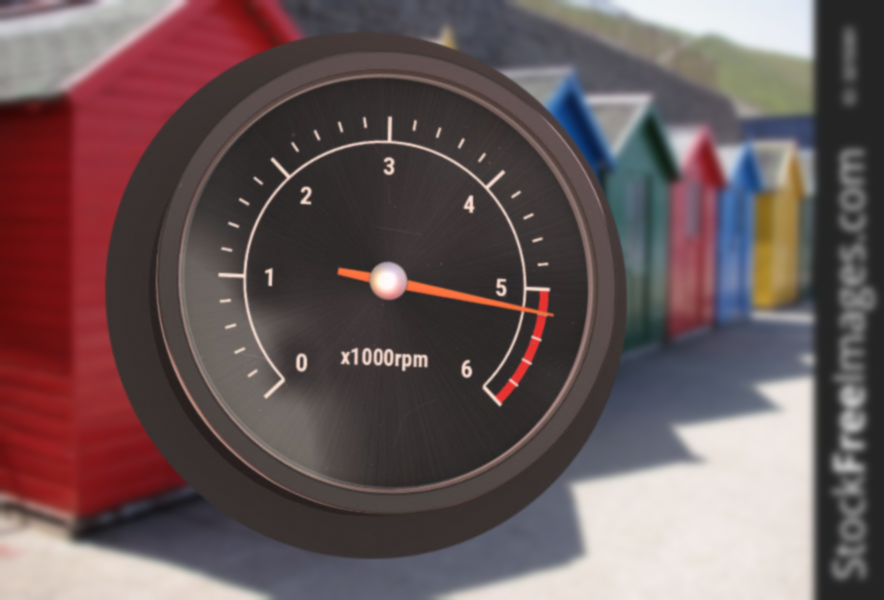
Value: 5200,rpm
